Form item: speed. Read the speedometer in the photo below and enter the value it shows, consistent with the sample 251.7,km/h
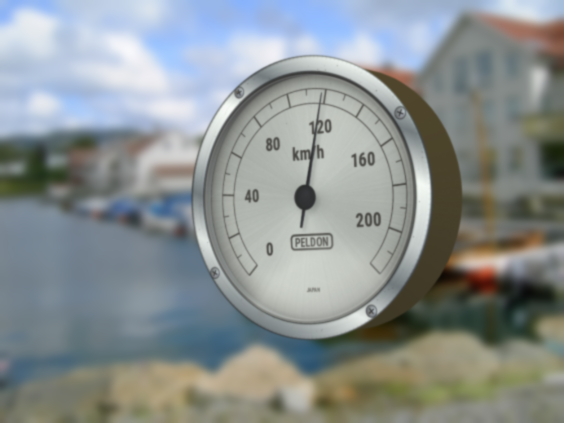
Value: 120,km/h
